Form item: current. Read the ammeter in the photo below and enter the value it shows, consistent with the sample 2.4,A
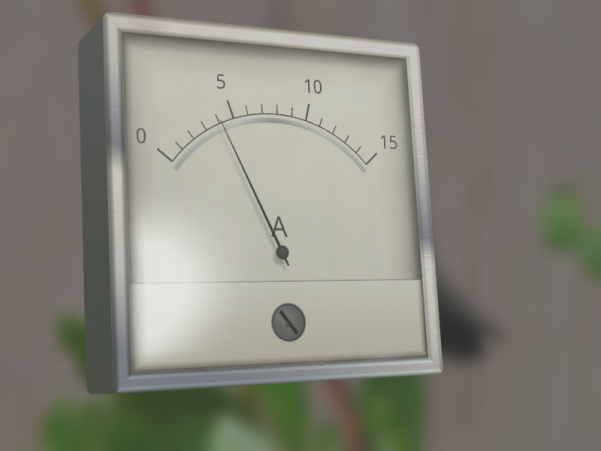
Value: 4,A
